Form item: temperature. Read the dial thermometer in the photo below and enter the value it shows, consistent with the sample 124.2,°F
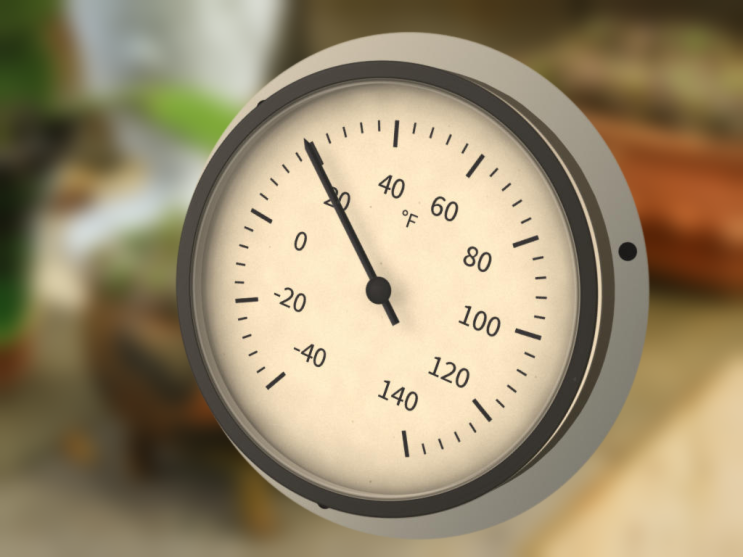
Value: 20,°F
